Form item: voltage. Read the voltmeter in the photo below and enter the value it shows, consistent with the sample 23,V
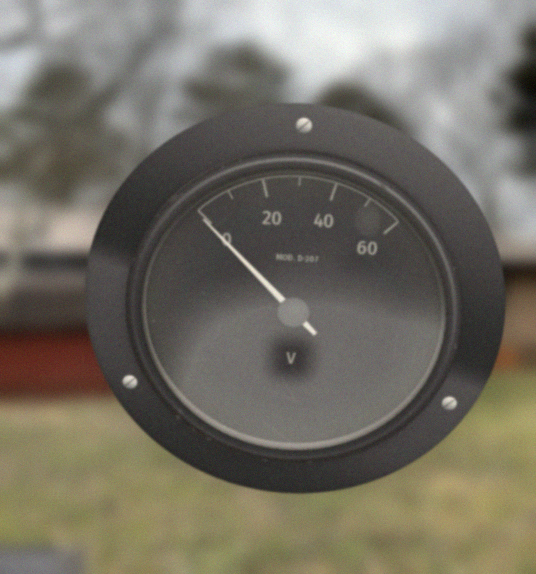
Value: 0,V
